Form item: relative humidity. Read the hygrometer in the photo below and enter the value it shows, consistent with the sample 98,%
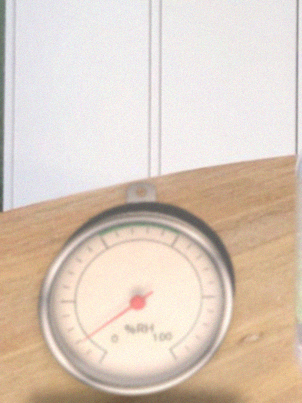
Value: 8,%
